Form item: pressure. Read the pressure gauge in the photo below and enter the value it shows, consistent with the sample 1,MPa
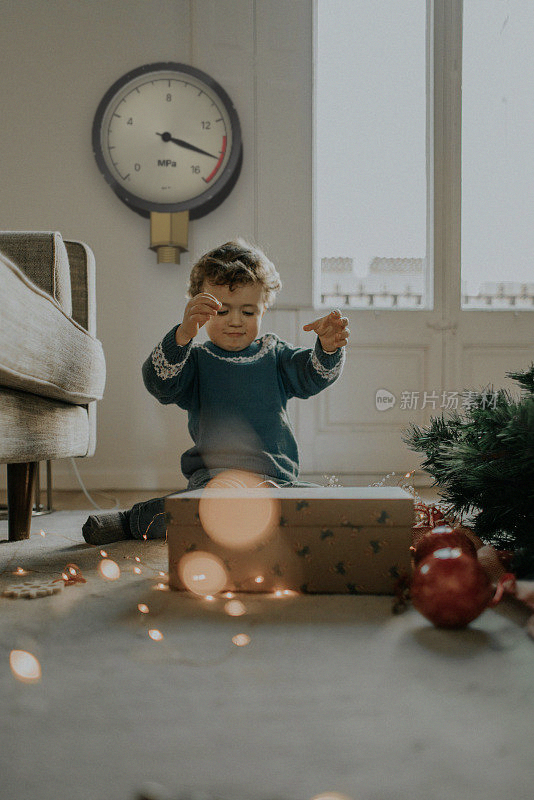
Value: 14.5,MPa
